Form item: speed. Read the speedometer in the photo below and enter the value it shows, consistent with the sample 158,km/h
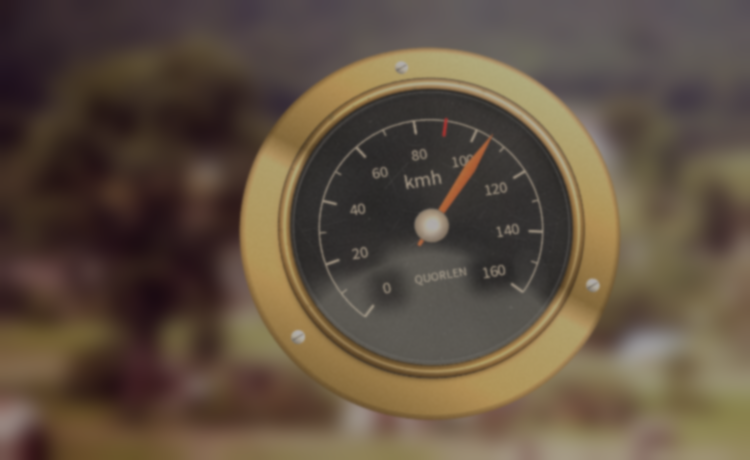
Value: 105,km/h
